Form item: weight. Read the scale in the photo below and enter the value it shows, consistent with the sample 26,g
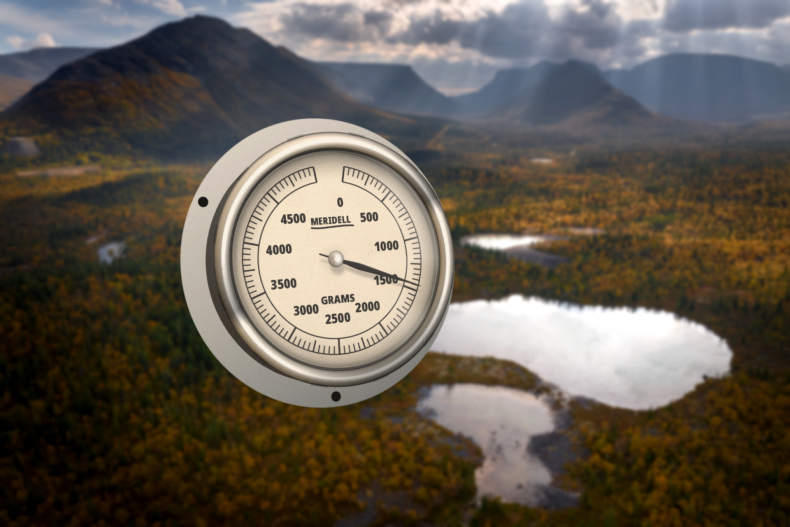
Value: 1450,g
